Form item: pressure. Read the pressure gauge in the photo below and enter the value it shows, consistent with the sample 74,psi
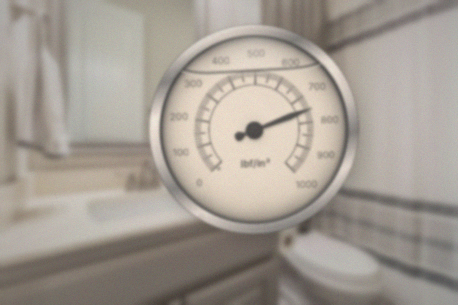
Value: 750,psi
